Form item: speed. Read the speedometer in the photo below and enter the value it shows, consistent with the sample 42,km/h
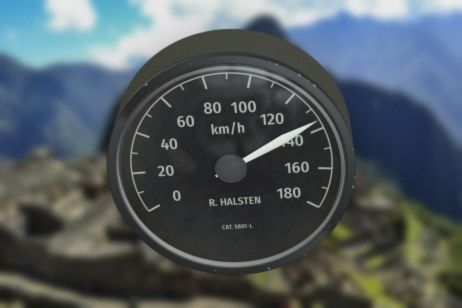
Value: 135,km/h
